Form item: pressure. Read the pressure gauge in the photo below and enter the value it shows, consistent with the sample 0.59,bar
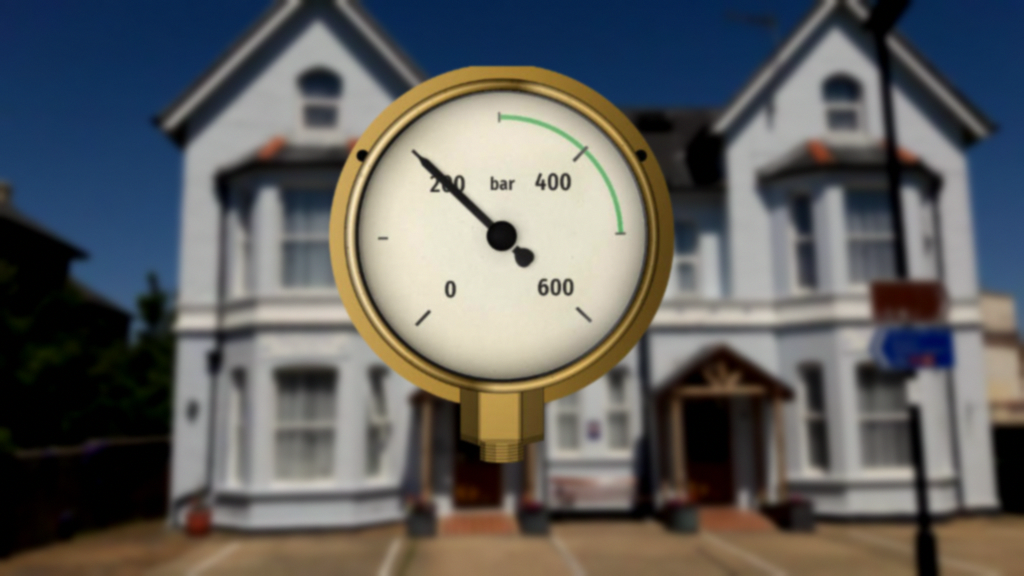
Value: 200,bar
